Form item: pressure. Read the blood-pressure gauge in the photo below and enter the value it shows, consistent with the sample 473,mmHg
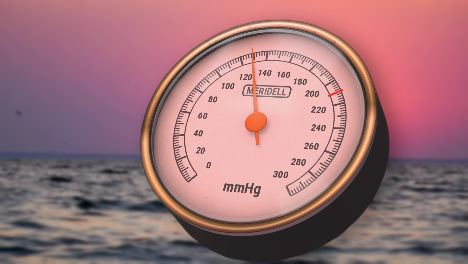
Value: 130,mmHg
